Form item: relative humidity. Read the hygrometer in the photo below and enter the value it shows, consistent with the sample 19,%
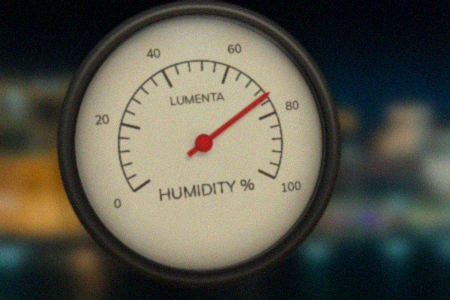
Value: 74,%
